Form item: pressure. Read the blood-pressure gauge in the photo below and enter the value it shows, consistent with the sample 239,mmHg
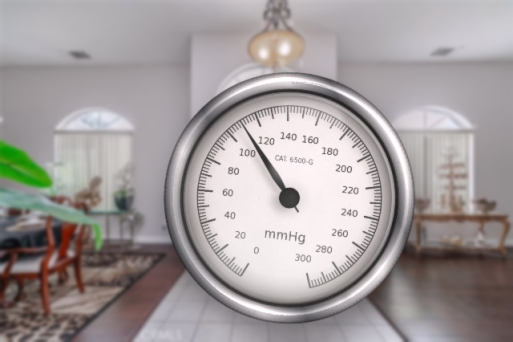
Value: 110,mmHg
